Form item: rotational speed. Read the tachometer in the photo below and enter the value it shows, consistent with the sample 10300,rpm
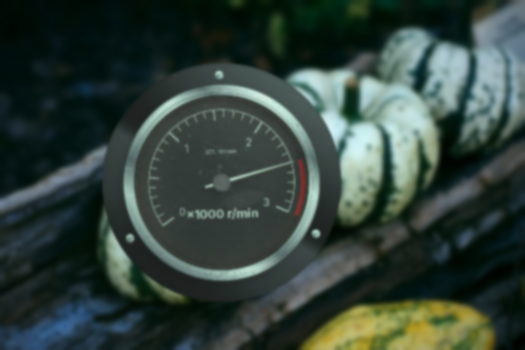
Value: 2500,rpm
